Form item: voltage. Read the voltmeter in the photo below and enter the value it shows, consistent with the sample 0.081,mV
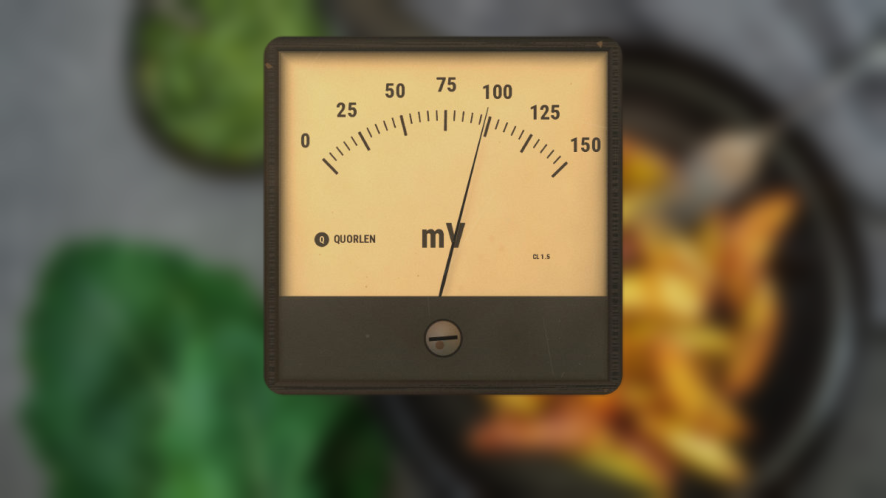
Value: 97.5,mV
